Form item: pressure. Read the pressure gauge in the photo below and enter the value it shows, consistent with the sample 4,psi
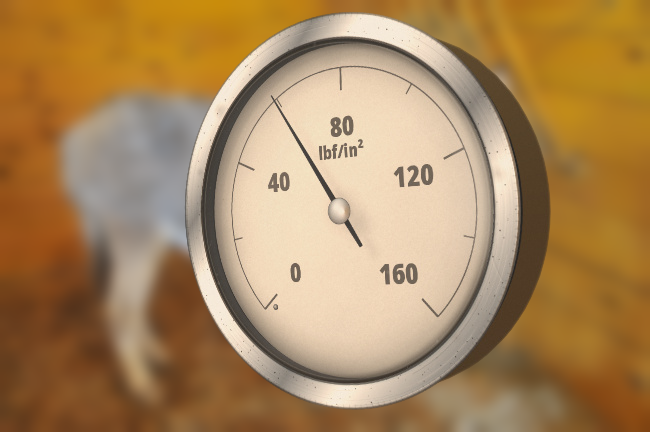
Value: 60,psi
